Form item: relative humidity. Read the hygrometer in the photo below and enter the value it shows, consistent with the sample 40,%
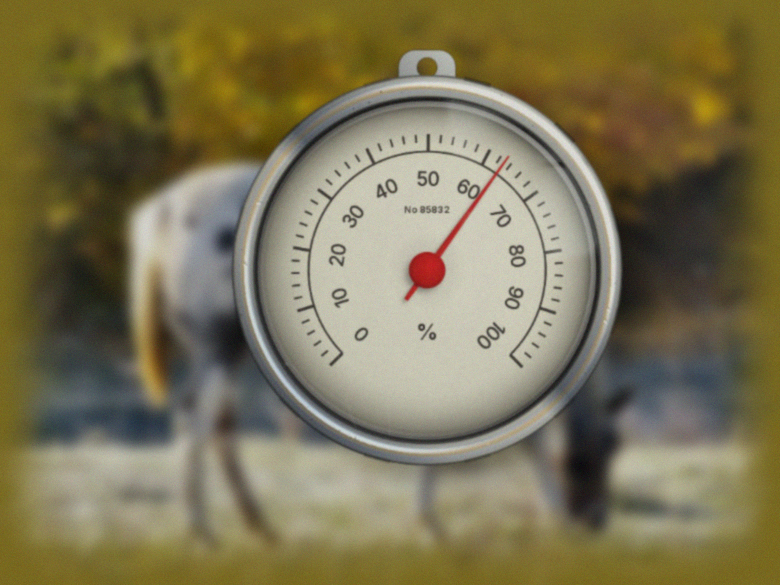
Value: 63,%
